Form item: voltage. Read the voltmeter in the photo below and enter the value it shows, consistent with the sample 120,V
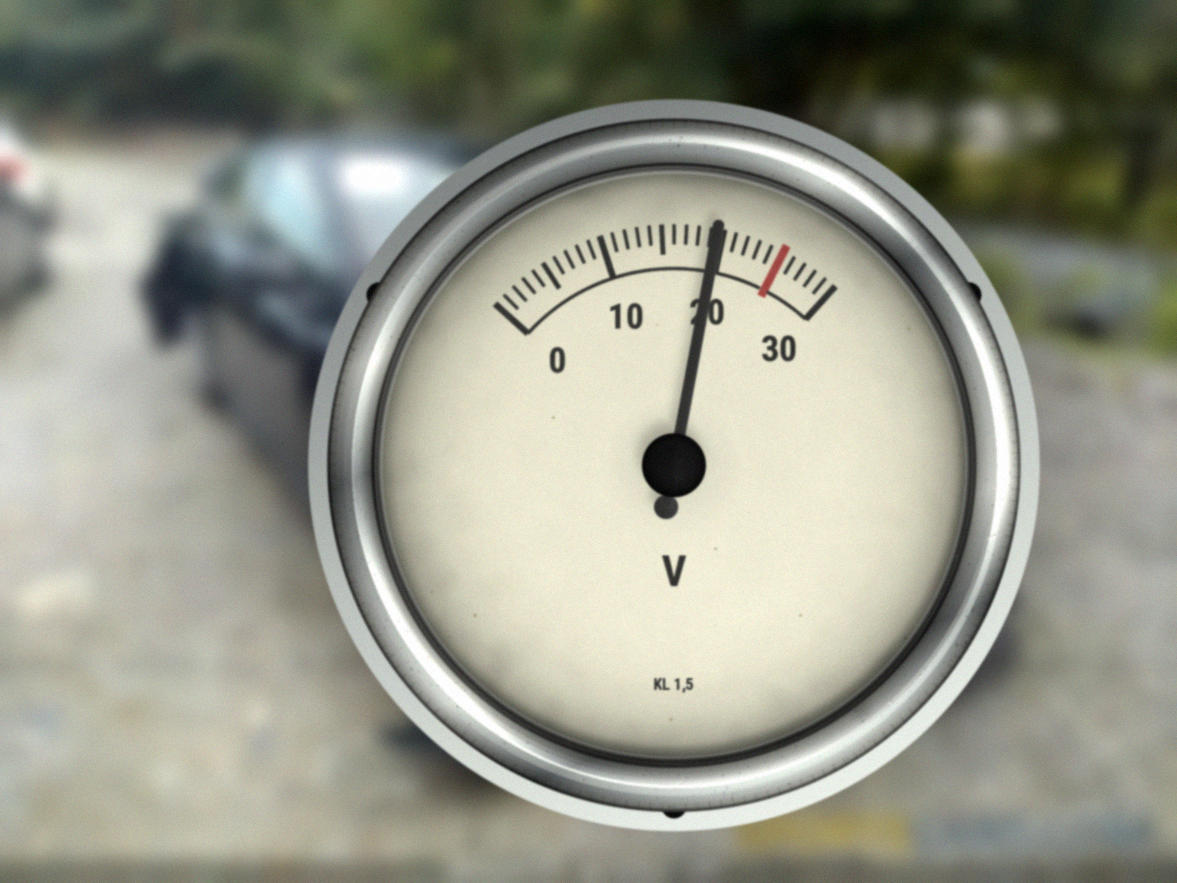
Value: 19.5,V
